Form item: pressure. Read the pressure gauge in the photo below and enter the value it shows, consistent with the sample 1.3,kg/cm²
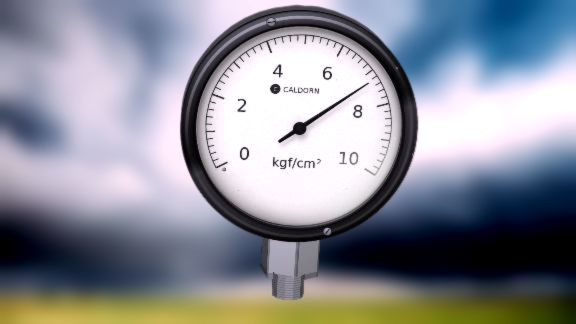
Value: 7.2,kg/cm²
